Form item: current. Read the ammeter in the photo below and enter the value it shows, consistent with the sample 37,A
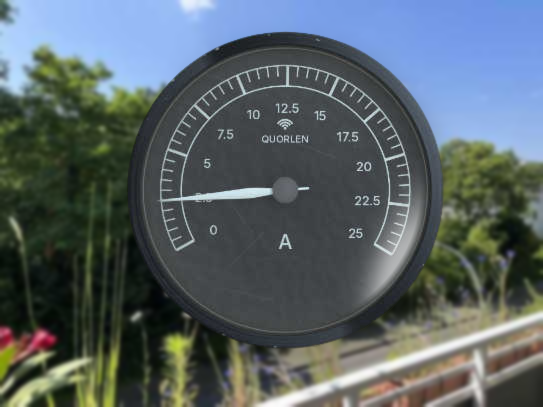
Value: 2.5,A
